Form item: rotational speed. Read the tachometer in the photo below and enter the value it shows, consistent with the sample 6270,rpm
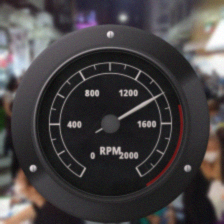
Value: 1400,rpm
